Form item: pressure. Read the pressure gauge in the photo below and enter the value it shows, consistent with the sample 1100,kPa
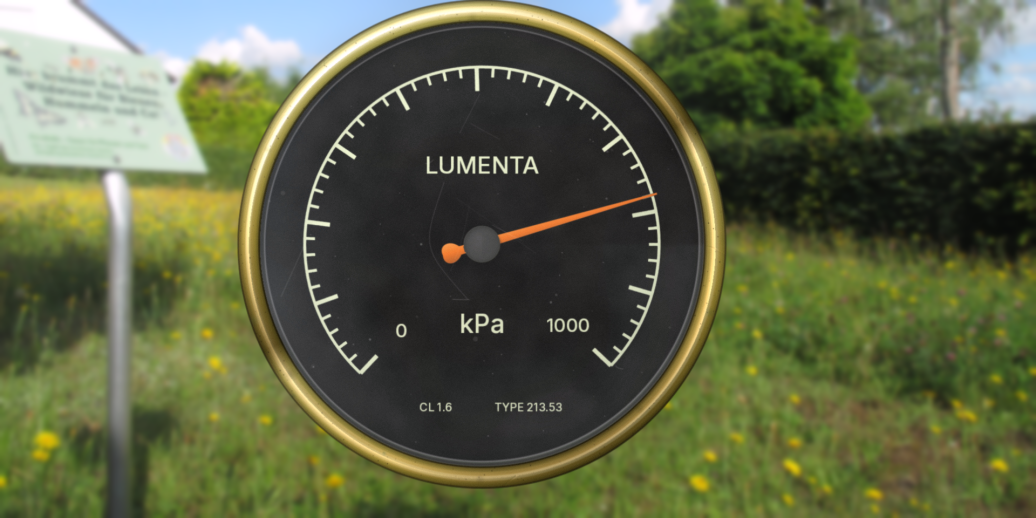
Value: 780,kPa
